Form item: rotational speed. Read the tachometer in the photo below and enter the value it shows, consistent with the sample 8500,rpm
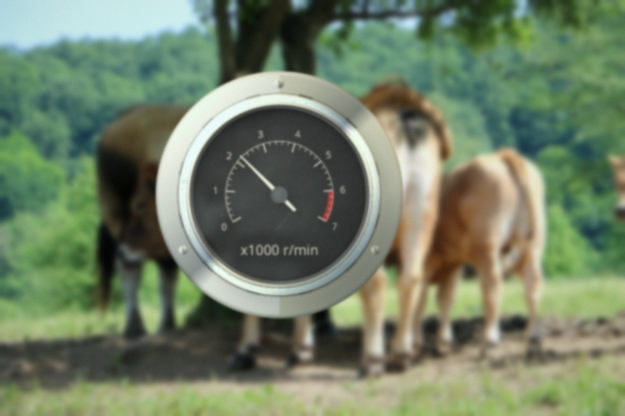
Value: 2200,rpm
